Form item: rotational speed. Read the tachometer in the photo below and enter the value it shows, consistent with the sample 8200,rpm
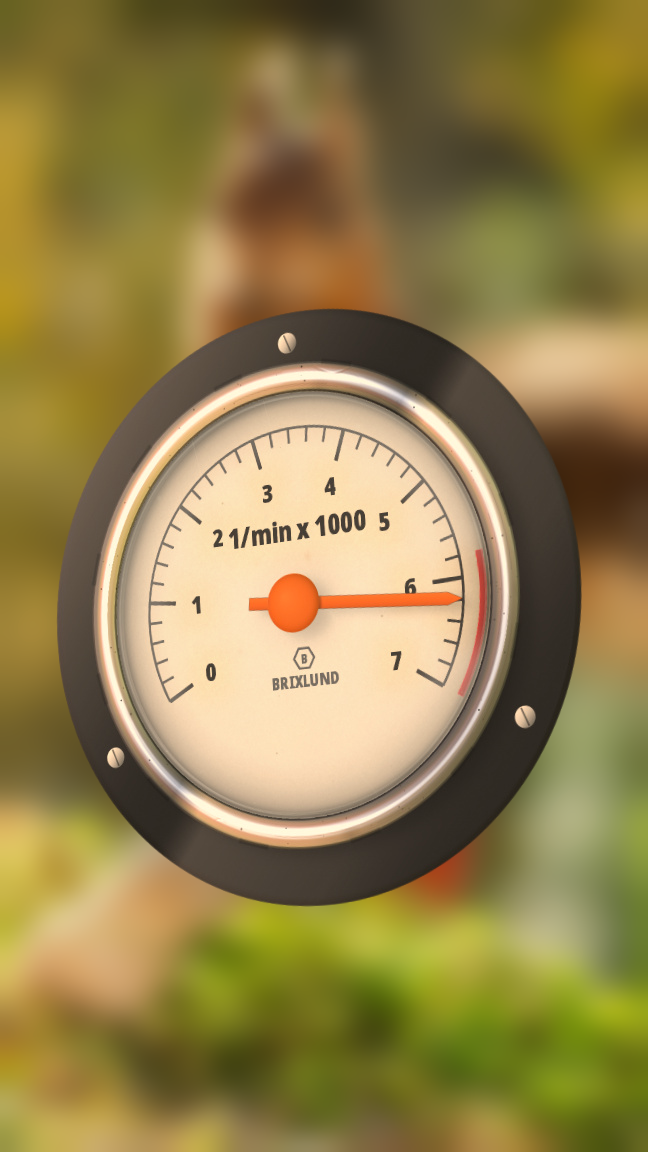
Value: 6200,rpm
